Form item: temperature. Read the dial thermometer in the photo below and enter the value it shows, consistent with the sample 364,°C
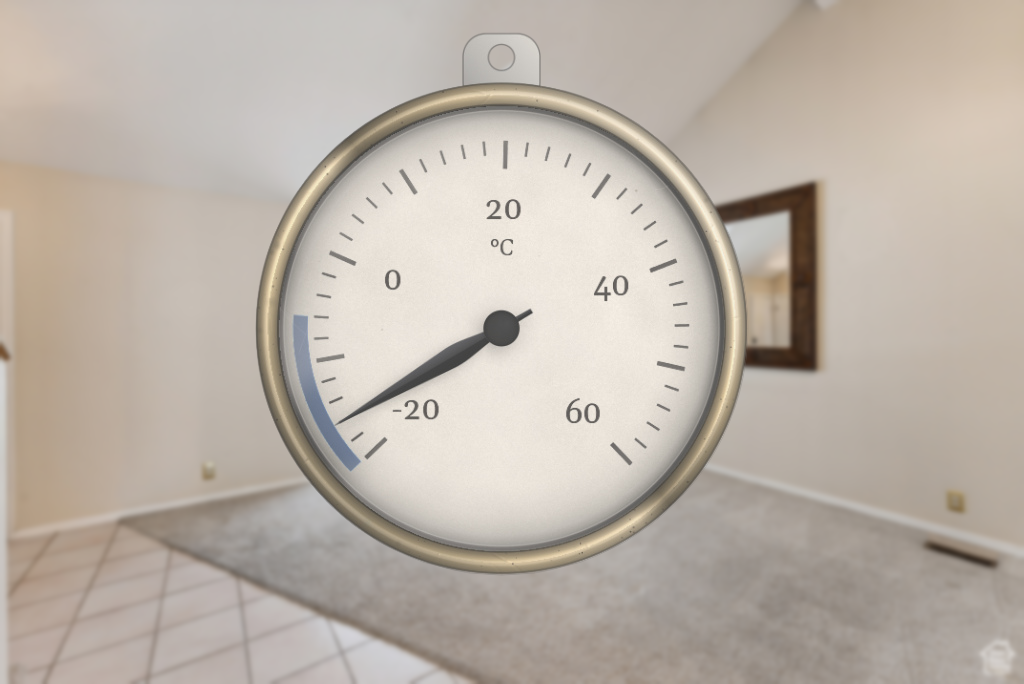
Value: -16,°C
